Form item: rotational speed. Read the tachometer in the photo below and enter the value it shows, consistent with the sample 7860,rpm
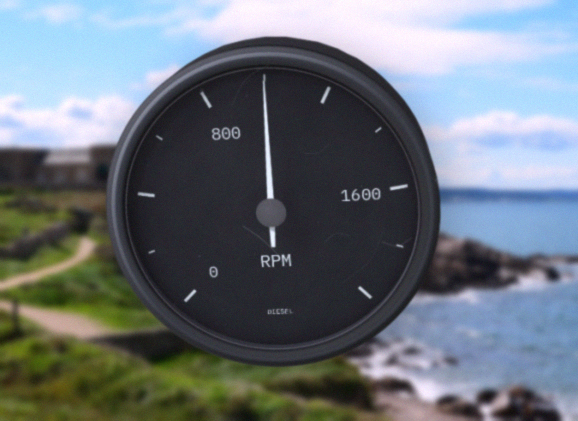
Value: 1000,rpm
